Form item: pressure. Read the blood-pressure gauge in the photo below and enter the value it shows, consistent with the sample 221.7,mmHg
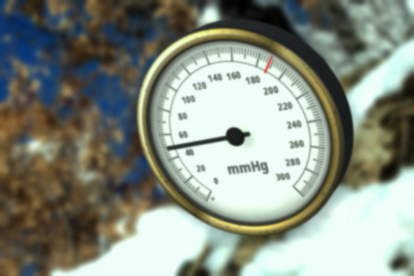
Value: 50,mmHg
